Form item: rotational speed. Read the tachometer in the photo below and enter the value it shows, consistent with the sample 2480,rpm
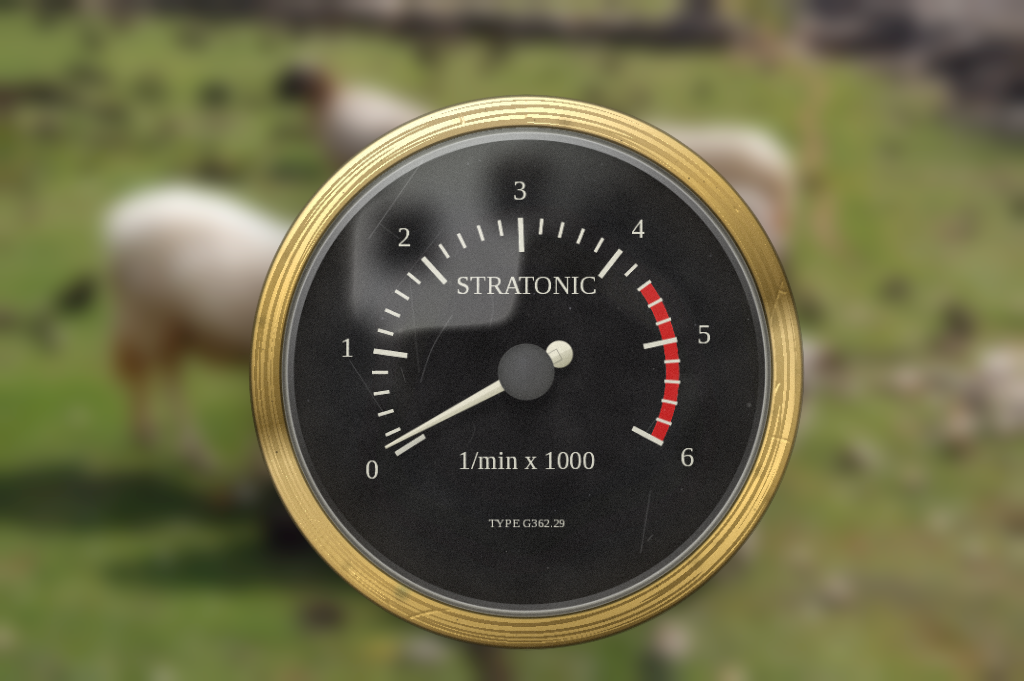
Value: 100,rpm
